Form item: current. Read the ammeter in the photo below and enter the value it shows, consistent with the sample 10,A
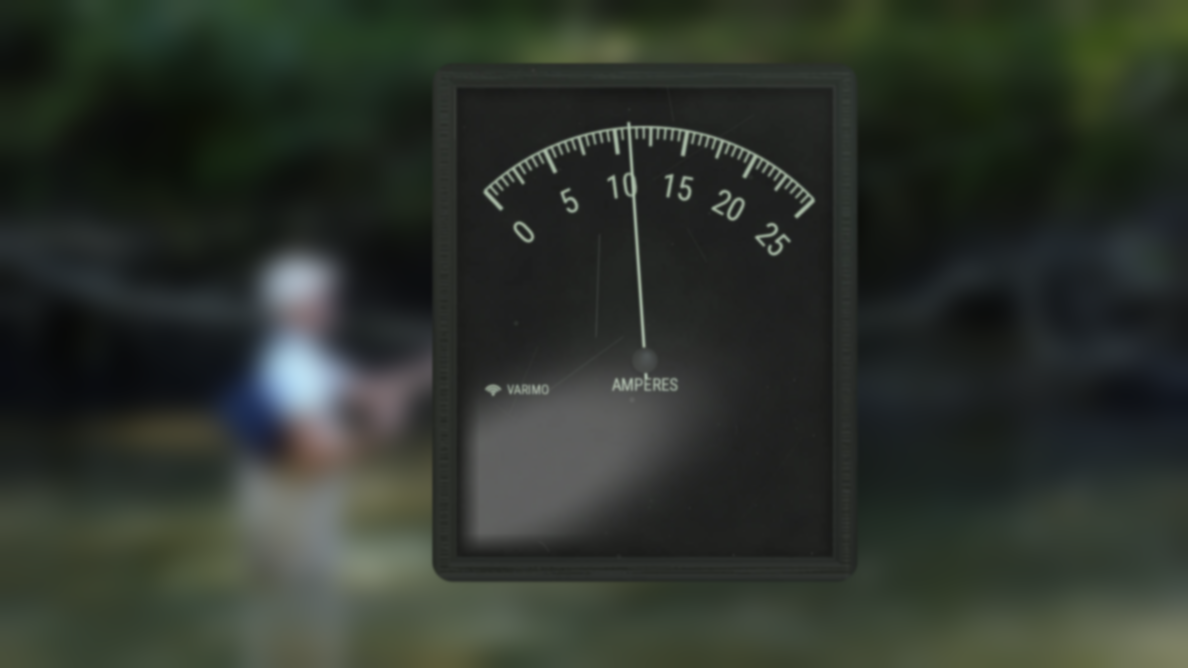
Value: 11,A
